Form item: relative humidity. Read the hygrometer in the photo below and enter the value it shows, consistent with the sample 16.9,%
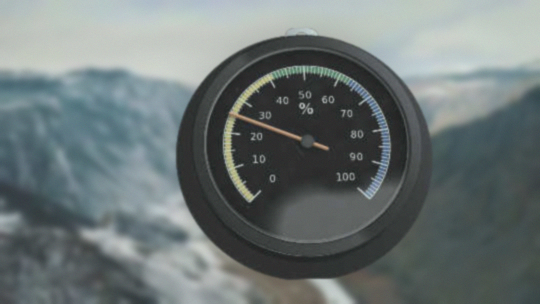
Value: 25,%
